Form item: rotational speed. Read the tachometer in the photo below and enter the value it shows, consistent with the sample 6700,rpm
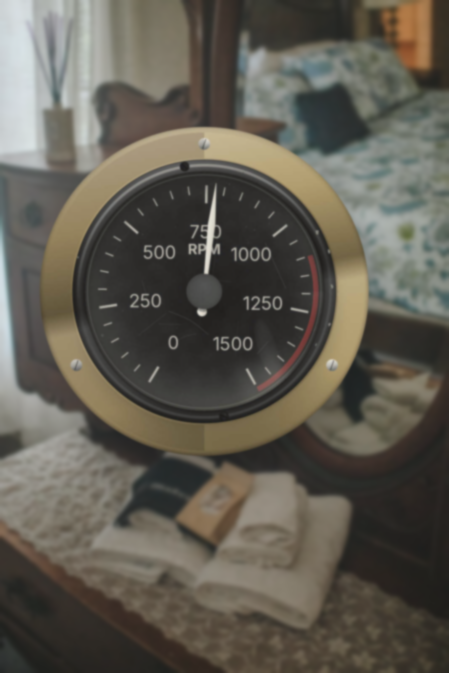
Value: 775,rpm
